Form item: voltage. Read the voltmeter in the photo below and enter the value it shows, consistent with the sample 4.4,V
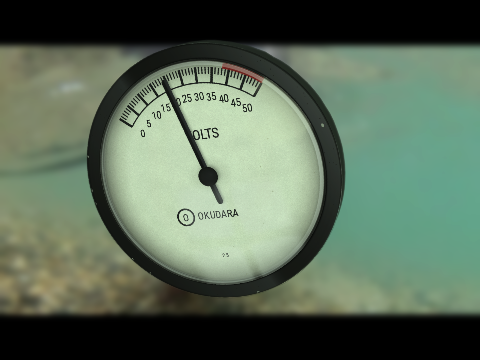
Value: 20,V
